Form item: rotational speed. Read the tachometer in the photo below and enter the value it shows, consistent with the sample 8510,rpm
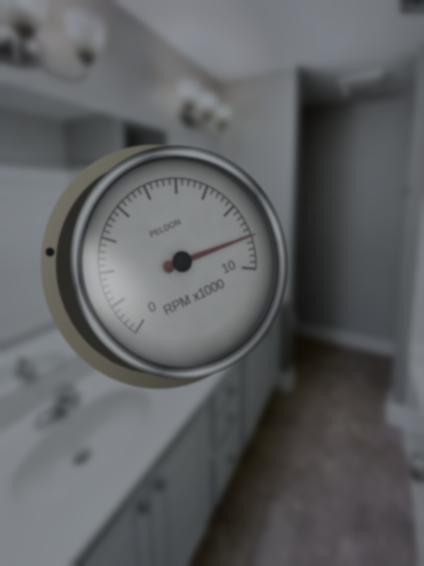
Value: 9000,rpm
